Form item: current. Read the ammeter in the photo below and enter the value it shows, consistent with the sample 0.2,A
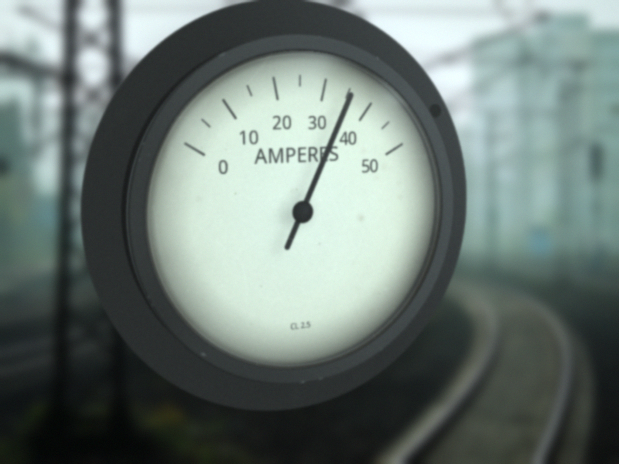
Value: 35,A
